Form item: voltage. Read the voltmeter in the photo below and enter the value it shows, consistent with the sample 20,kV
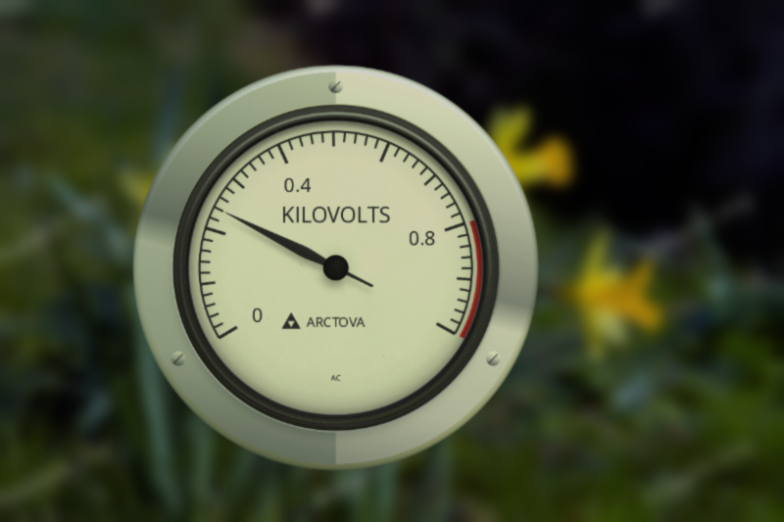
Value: 0.24,kV
